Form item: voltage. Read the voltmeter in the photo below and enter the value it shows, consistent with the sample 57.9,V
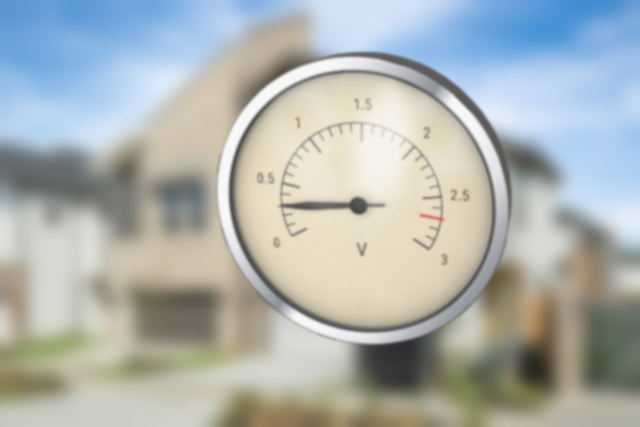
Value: 0.3,V
